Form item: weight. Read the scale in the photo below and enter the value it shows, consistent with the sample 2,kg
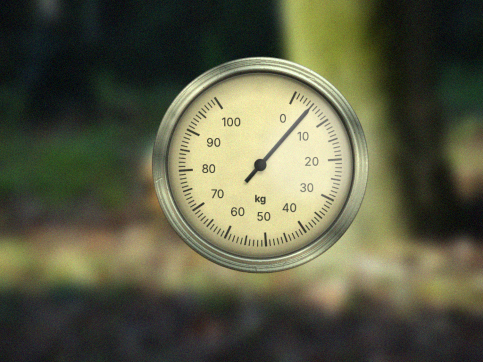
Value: 5,kg
